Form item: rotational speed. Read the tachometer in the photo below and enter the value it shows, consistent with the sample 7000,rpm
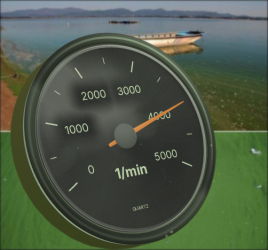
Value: 4000,rpm
